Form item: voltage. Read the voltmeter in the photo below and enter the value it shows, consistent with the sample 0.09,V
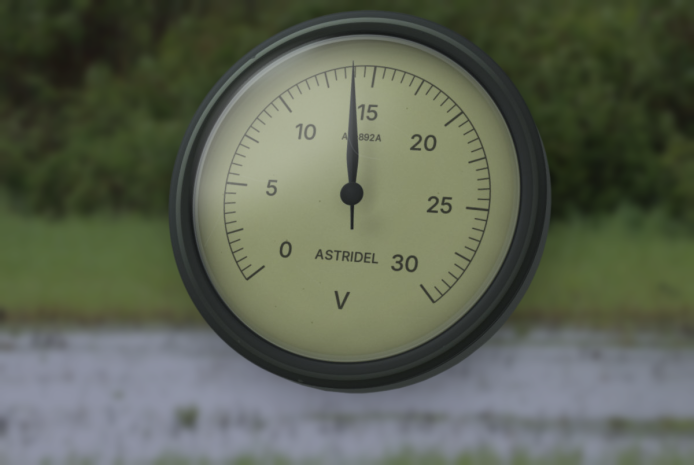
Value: 14,V
